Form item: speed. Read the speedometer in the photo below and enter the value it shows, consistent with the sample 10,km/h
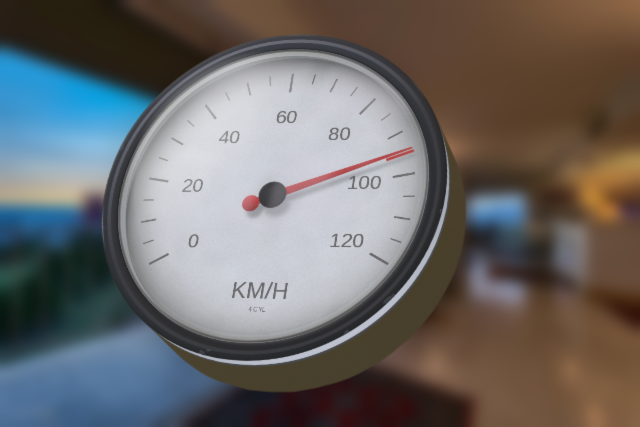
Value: 95,km/h
